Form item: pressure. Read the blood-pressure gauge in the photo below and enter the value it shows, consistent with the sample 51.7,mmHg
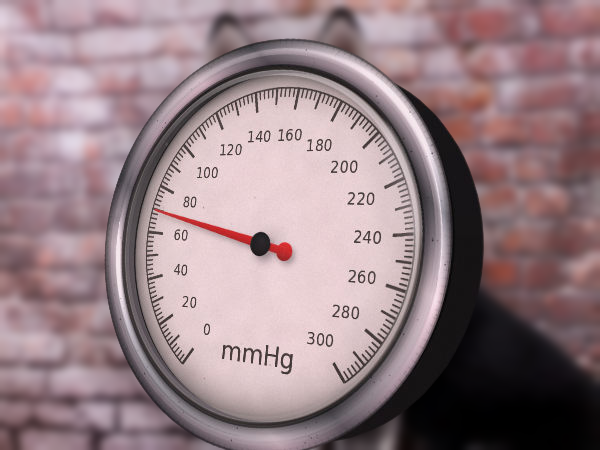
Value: 70,mmHg
